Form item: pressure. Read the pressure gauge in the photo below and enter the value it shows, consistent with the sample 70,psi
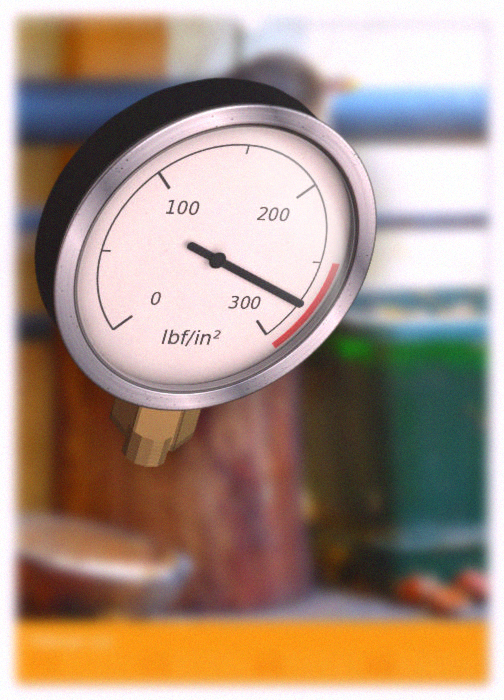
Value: 275,psi
